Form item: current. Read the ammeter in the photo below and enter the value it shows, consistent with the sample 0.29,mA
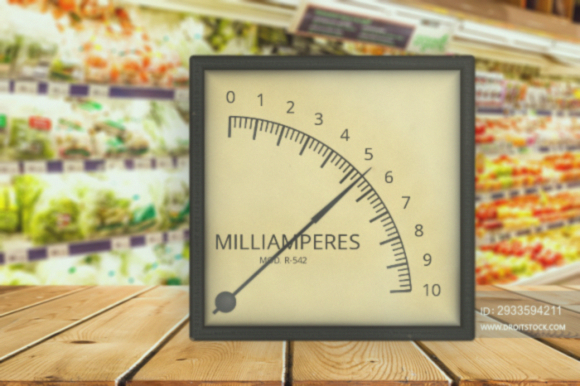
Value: 5.4,mA
